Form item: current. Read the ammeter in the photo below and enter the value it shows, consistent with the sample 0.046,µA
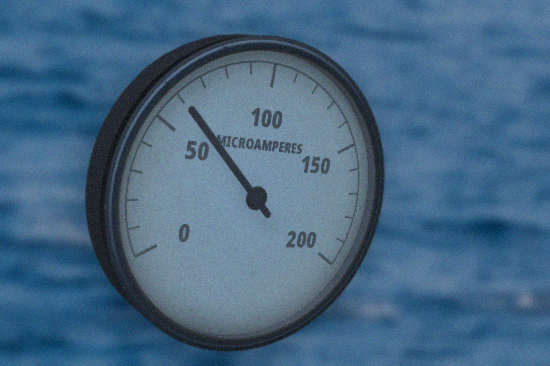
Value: 60,µA
